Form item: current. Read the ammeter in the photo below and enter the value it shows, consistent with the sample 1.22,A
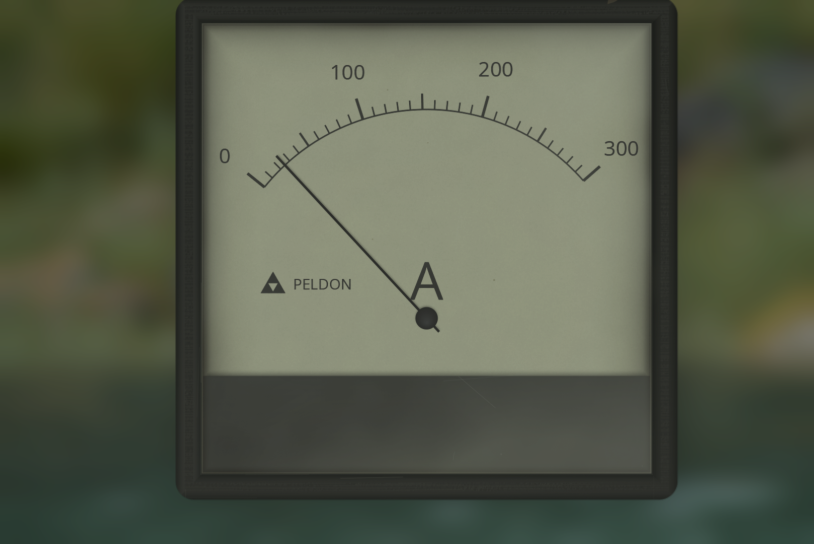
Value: 25,A
